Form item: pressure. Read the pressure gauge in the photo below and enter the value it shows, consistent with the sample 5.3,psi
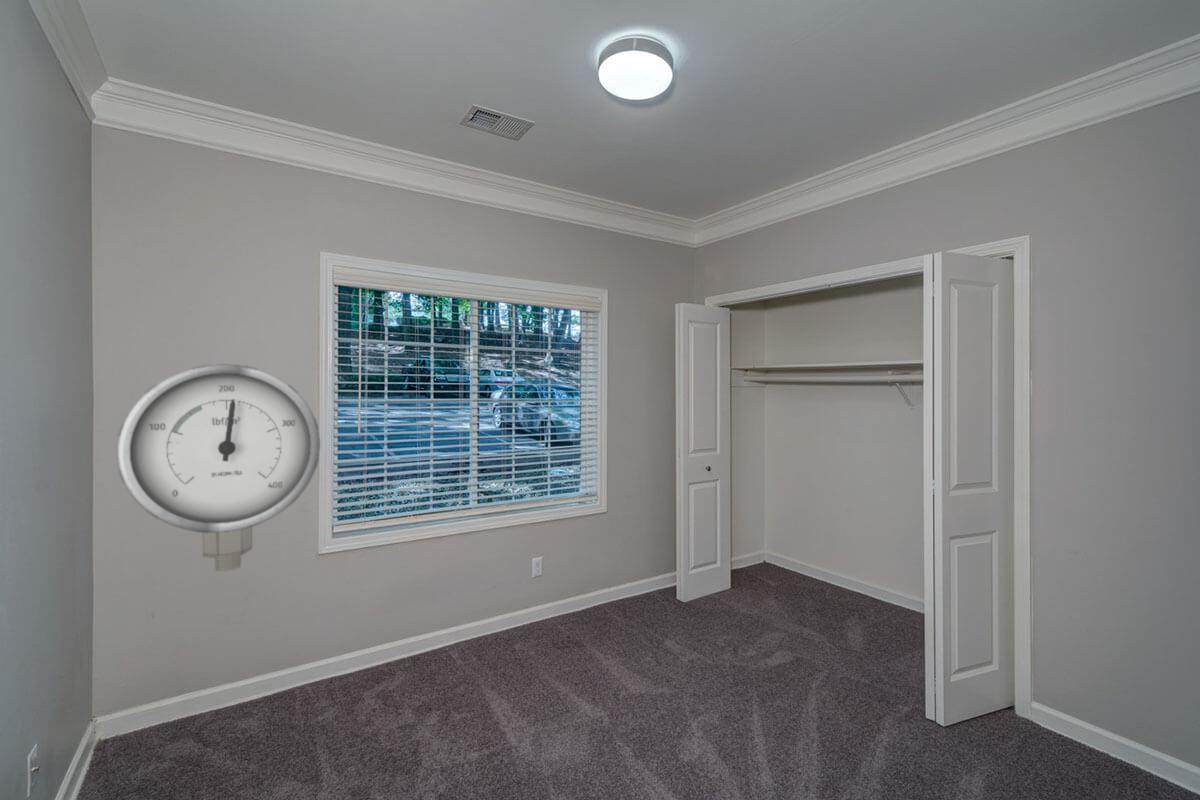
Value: 210,psi
